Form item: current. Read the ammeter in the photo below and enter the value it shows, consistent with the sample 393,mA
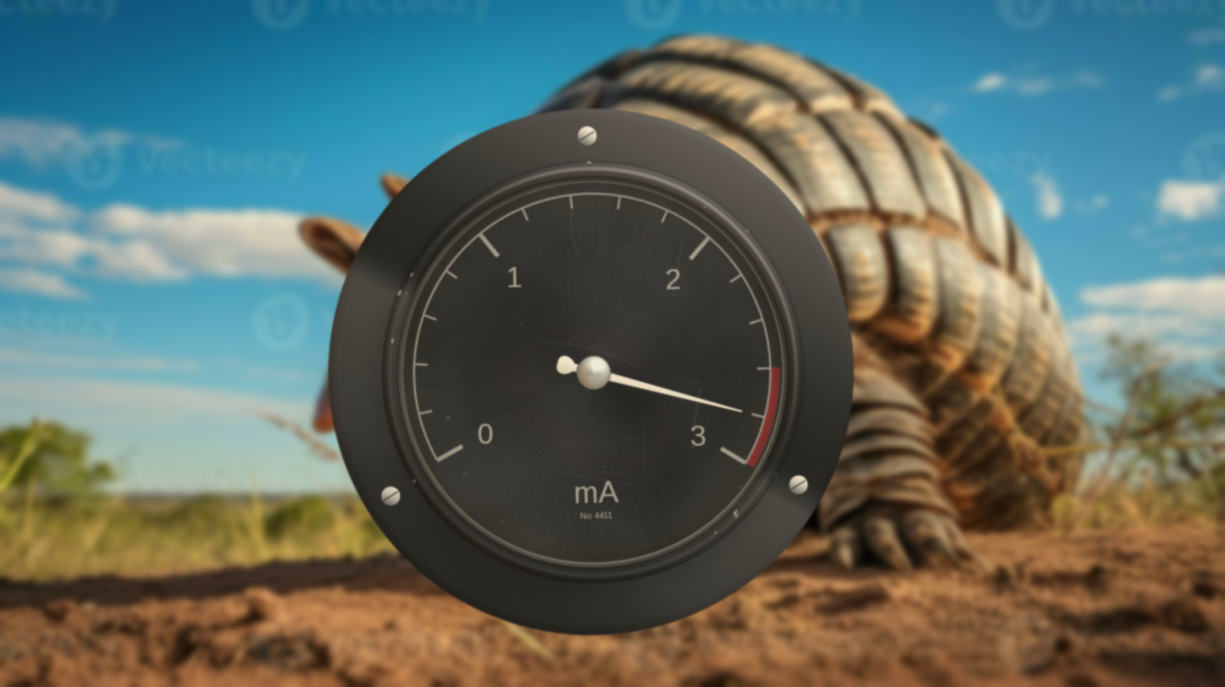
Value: 2.8,mA
